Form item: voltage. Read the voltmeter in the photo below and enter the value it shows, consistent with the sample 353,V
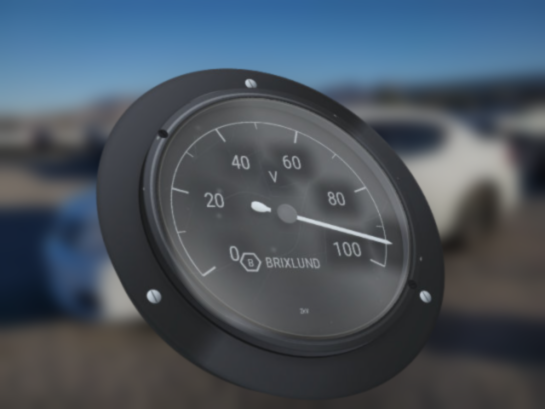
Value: 95,V
